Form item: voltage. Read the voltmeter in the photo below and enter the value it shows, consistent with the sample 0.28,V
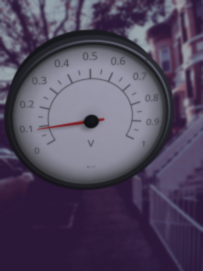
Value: 0.1,V
